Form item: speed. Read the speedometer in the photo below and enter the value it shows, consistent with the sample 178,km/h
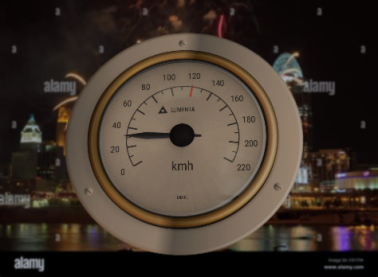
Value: 30,km/h
